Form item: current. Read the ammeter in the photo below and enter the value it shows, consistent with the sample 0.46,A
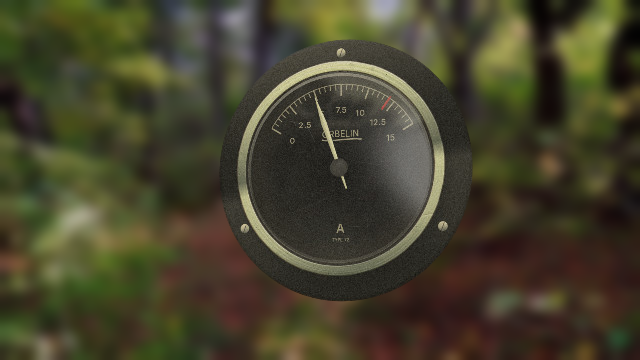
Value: 5,A
